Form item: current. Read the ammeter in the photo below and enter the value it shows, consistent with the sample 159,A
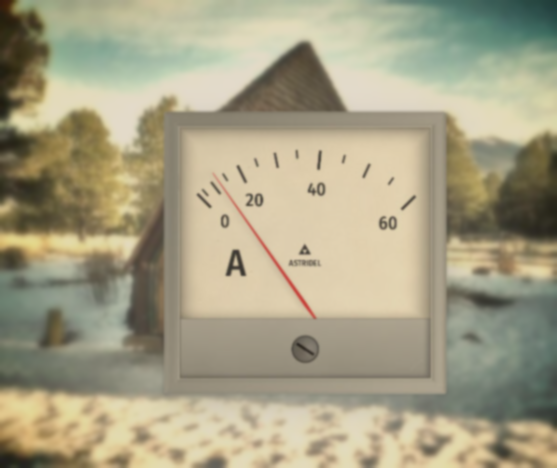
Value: 12.5,A
